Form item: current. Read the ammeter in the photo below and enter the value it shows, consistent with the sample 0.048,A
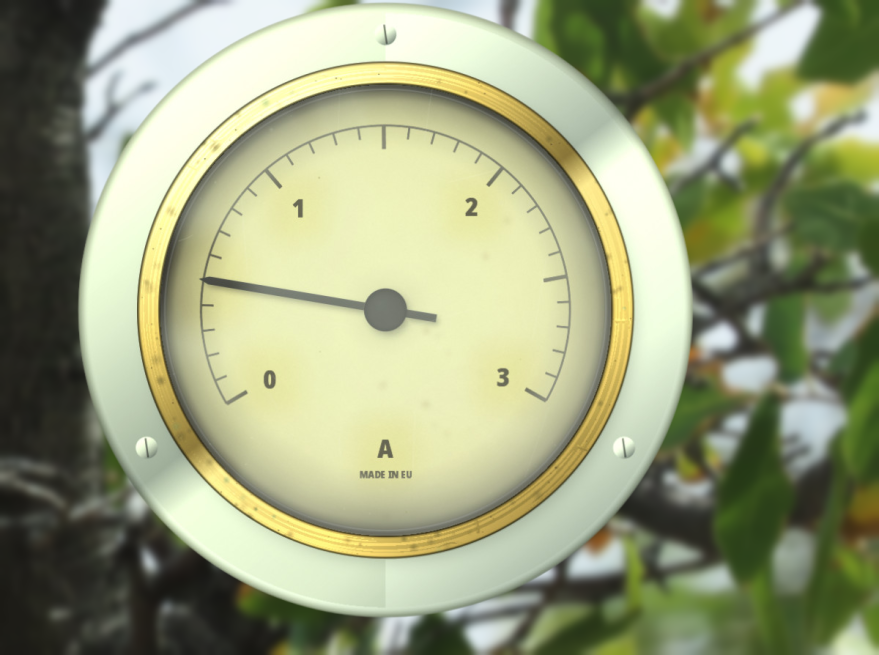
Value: 0.5,A
